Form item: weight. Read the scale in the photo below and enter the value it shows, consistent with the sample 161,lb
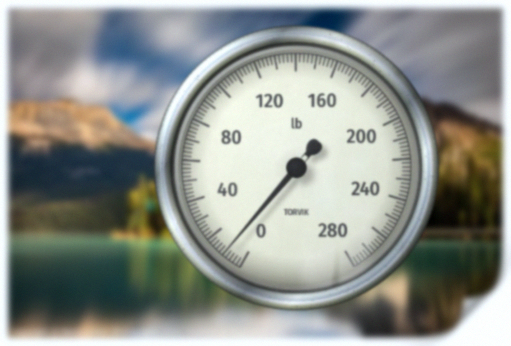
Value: 10,lb
